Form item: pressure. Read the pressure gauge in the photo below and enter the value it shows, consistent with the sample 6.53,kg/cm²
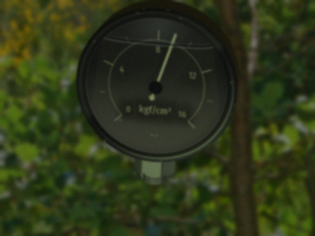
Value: 9,kg/cm²
